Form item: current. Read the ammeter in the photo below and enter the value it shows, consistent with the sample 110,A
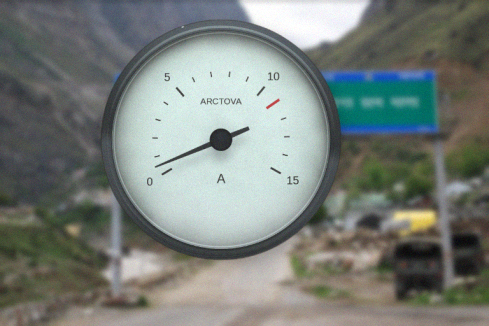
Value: 0.5,A
